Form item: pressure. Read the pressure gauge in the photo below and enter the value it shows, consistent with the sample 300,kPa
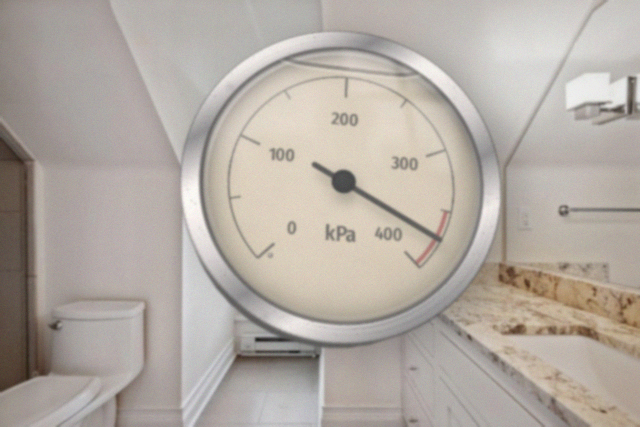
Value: 375,kPa
